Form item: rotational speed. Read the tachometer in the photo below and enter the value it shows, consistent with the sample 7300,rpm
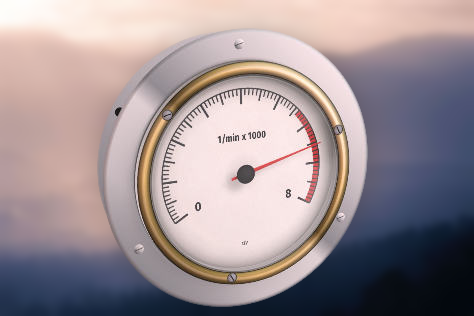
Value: 6500,rpm
